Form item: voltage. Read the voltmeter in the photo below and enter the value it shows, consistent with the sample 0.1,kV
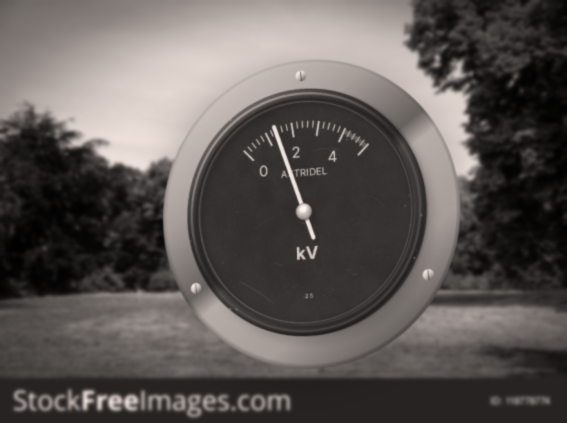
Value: 1.4,kV
